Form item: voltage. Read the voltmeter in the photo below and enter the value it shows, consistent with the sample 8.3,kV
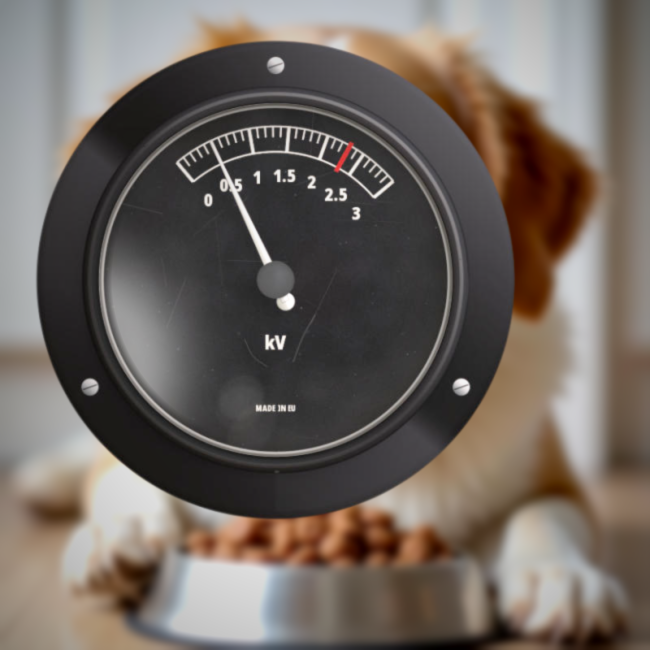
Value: 0.5,kV
